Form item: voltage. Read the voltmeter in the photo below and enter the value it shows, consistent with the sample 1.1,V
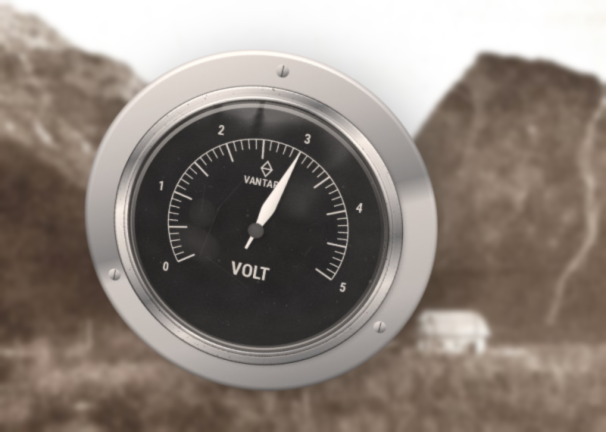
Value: 3,V
